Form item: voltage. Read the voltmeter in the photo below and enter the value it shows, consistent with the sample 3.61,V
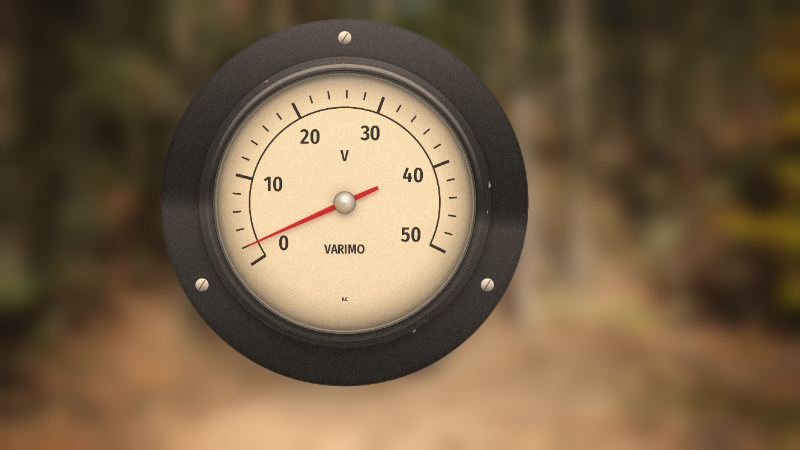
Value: 2,V
